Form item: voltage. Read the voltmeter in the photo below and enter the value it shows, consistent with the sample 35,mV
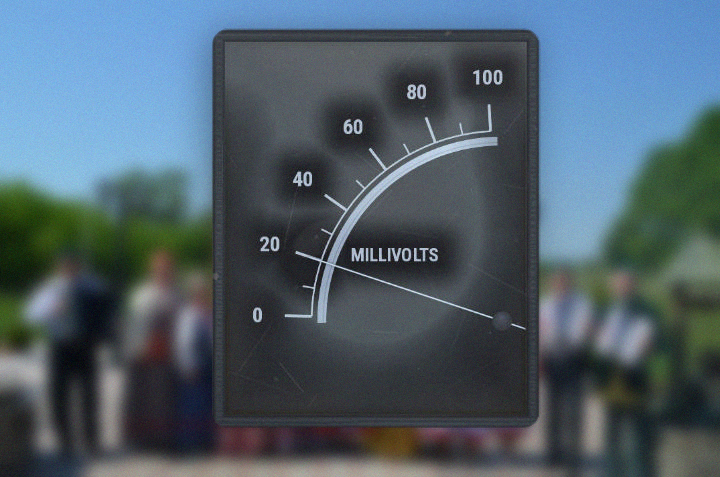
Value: 20,mV
